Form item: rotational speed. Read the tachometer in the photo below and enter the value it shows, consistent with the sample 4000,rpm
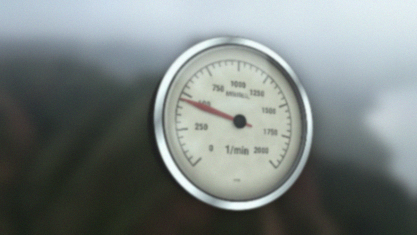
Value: 450,rpm
